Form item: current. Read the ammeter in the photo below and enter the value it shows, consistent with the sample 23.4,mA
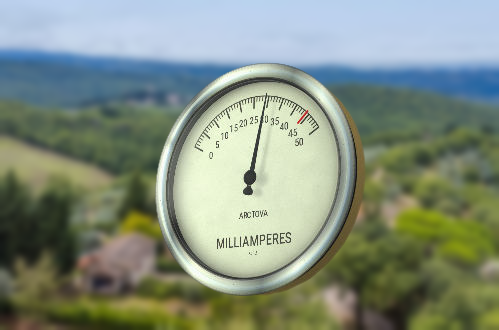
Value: 30,mA
